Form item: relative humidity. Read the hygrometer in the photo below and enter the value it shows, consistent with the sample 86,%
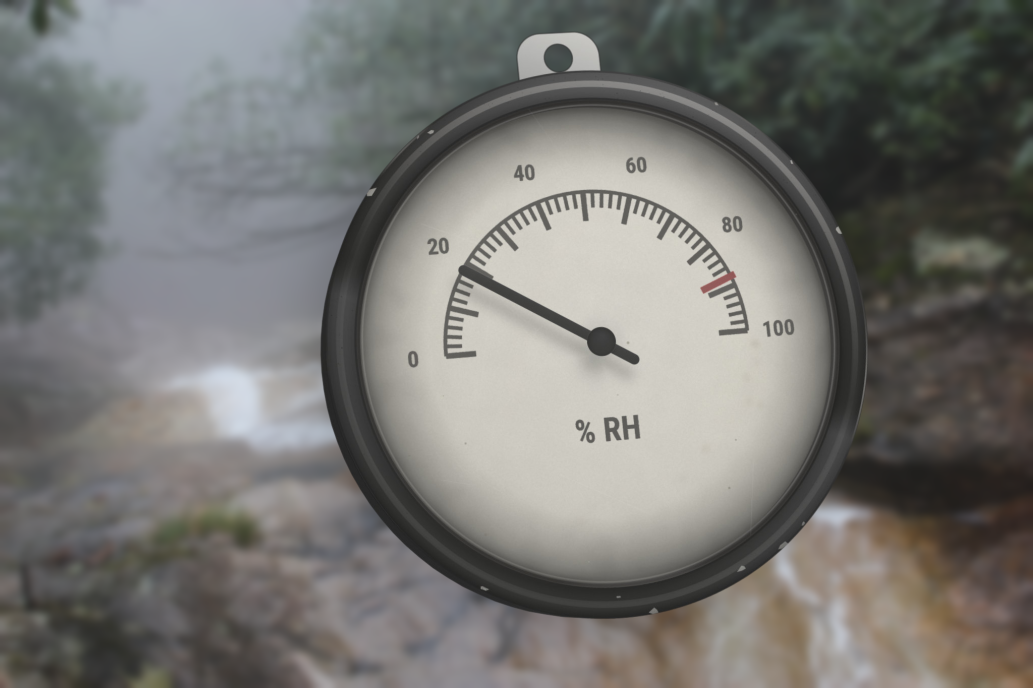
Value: 18,%
